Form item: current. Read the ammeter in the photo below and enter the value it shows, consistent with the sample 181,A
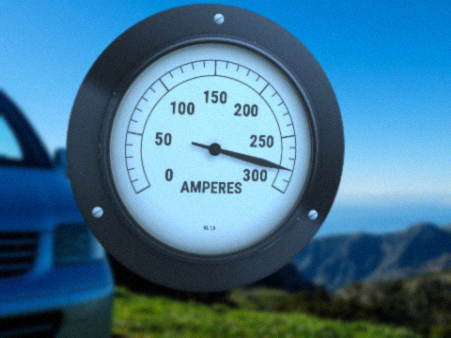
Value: 280,A
